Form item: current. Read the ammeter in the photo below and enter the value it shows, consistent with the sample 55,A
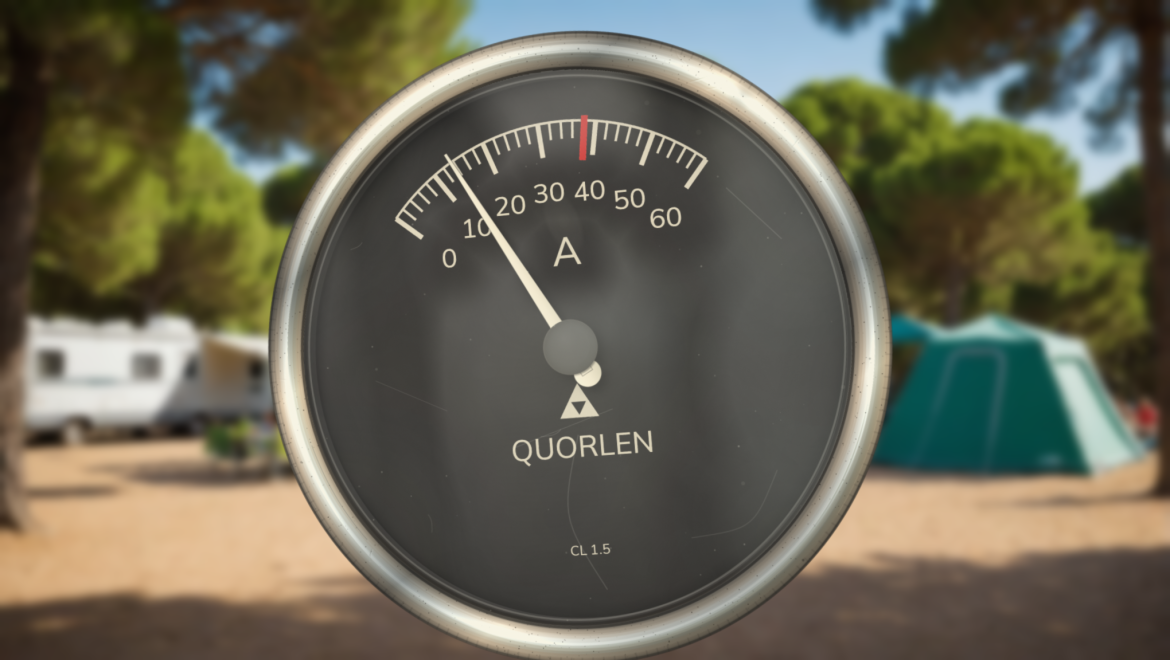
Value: 14,A
